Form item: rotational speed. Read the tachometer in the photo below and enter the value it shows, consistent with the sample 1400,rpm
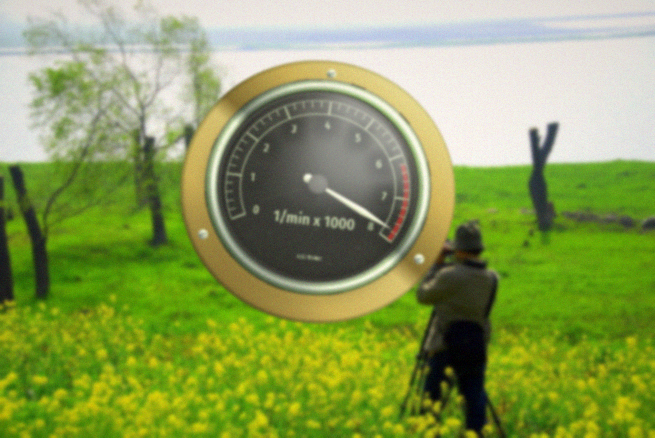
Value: 7800,rpm
